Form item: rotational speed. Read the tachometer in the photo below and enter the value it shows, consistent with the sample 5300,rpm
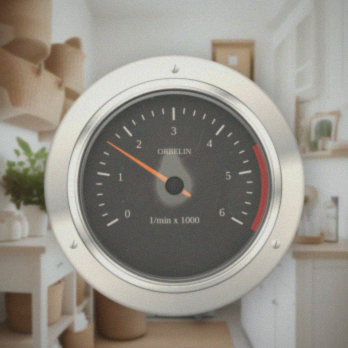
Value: 1600,rpm
